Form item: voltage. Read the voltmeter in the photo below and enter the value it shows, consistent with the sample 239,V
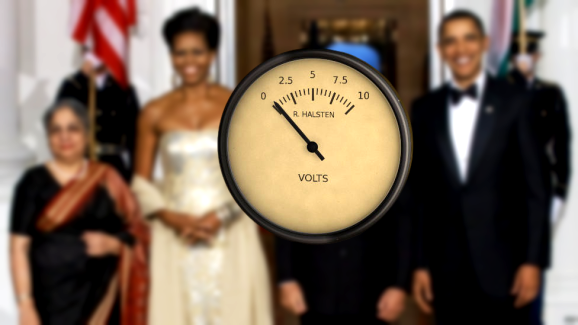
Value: 0.5,V
